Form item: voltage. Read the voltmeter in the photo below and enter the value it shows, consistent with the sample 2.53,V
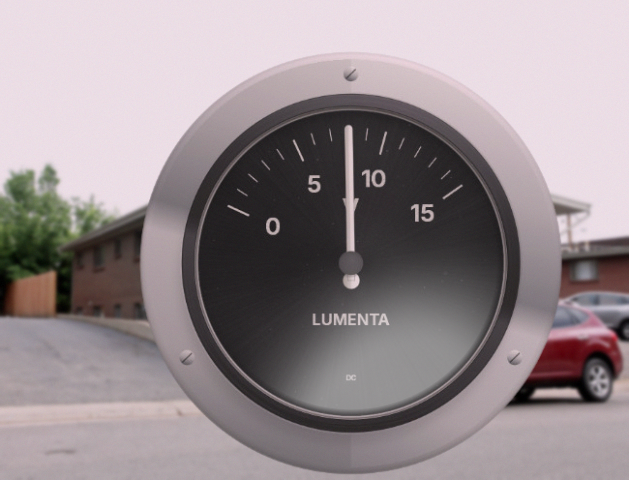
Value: 8,V
